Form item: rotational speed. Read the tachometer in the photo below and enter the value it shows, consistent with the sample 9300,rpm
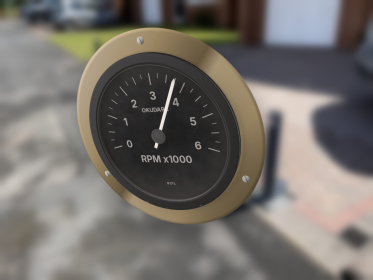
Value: 3750,rpm
